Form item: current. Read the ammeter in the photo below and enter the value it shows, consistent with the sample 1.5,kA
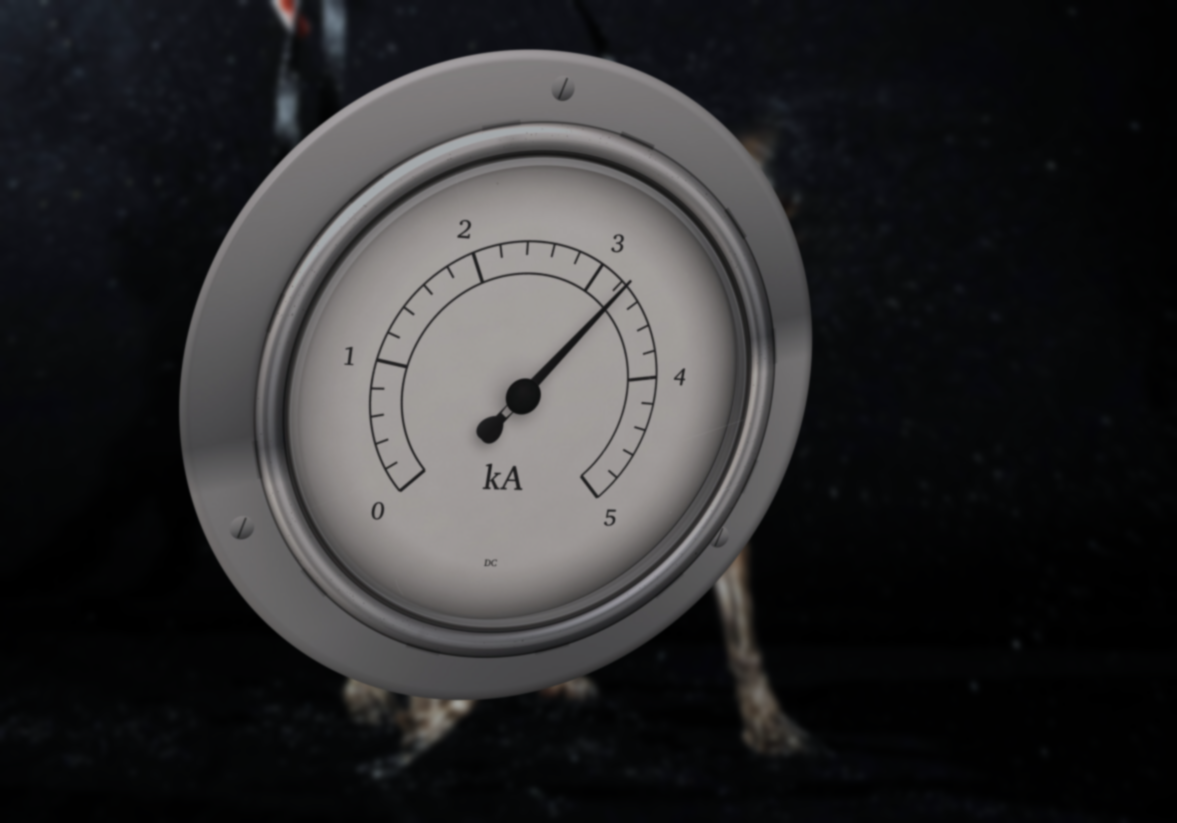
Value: 3.2,kA
